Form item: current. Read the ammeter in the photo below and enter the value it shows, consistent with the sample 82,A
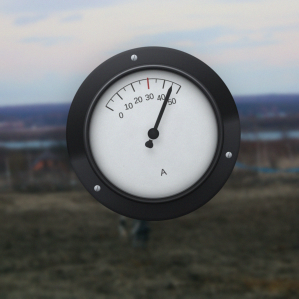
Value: 45,A
